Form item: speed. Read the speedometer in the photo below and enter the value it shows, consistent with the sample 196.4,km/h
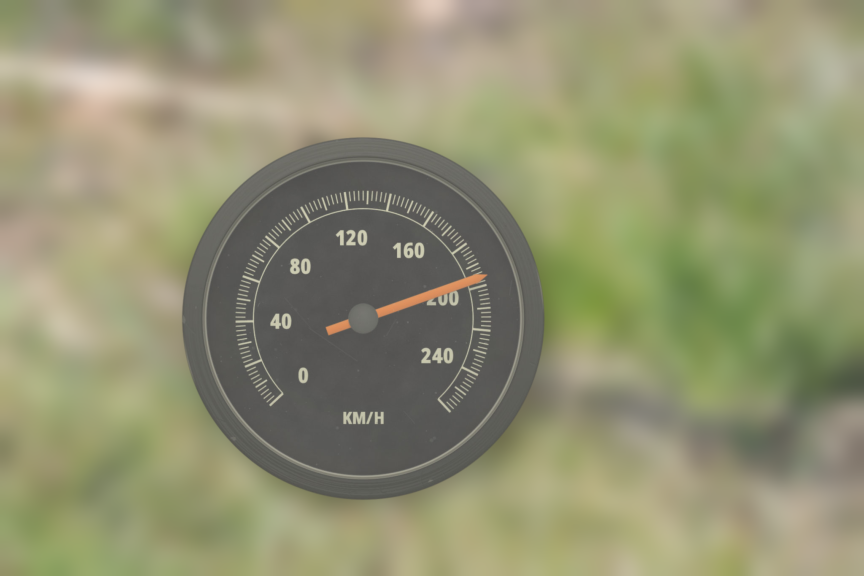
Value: 196,km/h
